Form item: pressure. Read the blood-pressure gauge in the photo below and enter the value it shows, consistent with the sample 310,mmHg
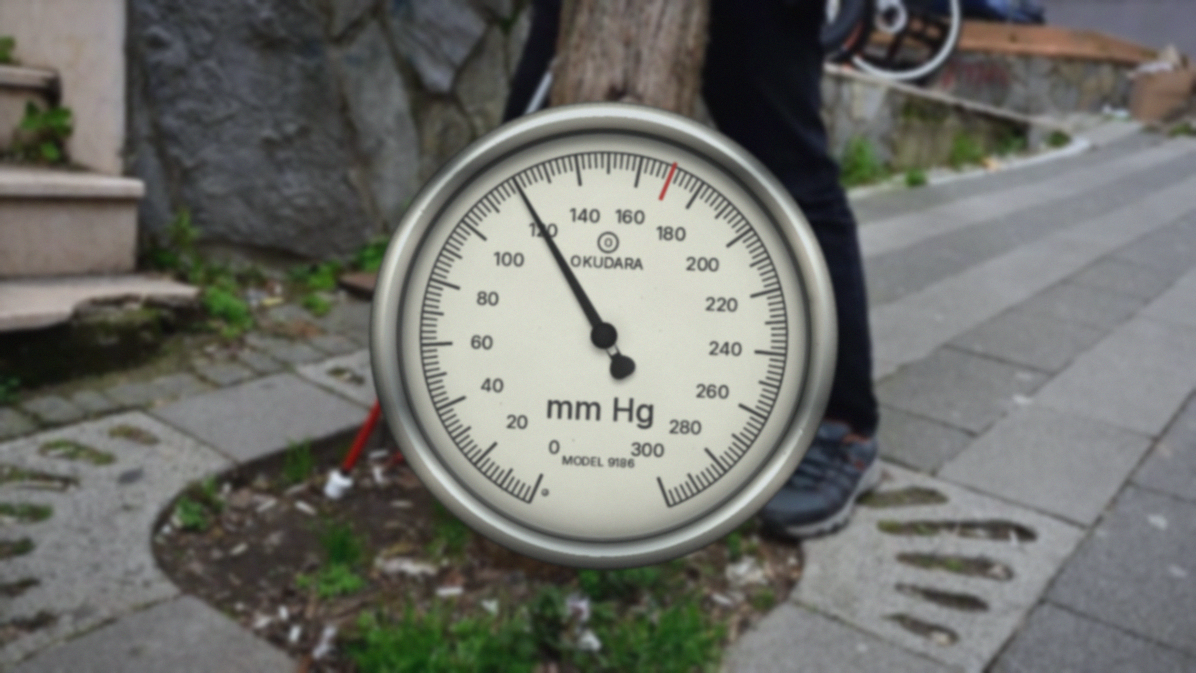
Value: 120,mmHg
